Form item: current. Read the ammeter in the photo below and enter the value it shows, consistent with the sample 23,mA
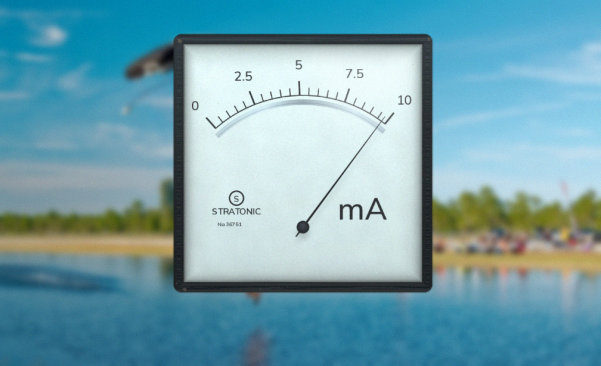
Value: 9.75,mA
